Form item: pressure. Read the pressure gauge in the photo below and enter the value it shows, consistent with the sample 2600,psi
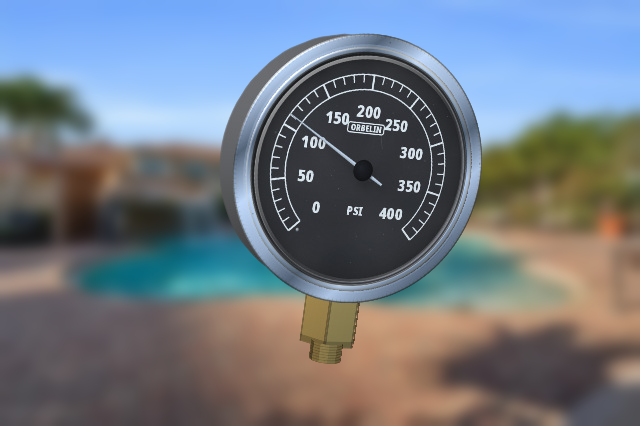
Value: 110,psi
